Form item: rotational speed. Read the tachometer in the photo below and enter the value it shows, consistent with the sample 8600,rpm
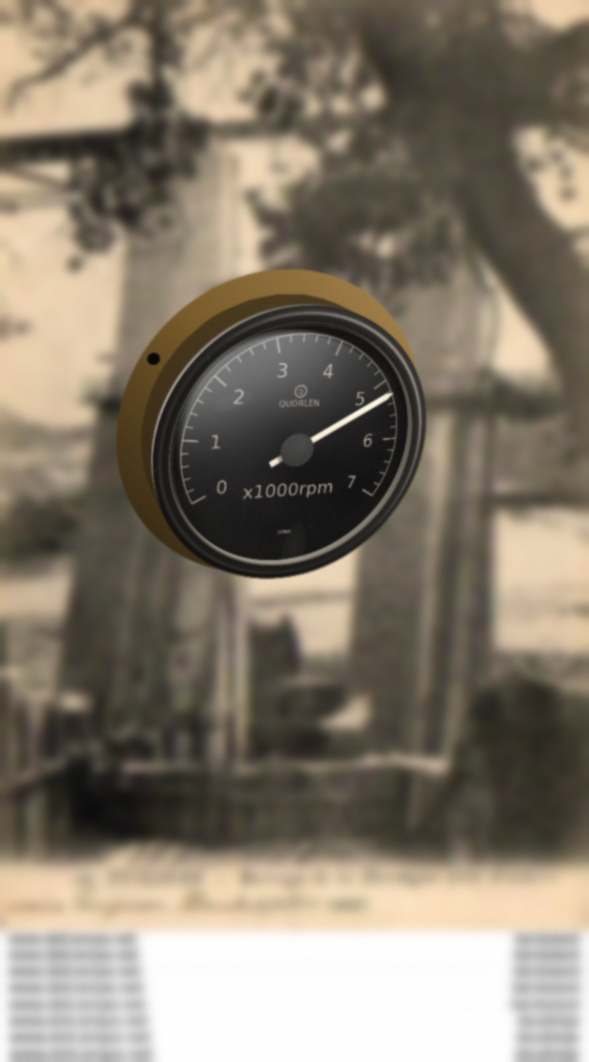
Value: 5200,rpm
